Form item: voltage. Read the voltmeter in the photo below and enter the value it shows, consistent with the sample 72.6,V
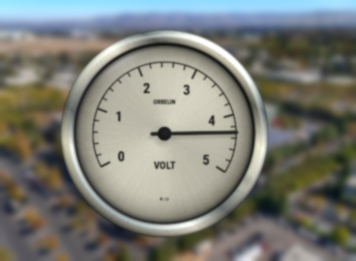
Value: 4.3,V
